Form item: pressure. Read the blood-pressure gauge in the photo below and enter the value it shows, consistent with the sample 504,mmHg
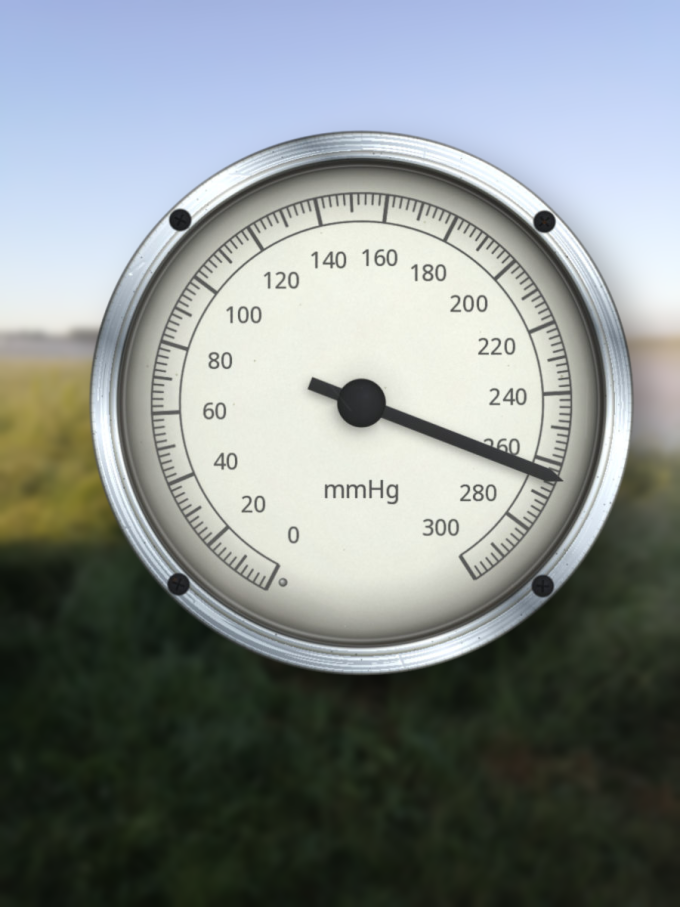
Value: 264,mmHg
